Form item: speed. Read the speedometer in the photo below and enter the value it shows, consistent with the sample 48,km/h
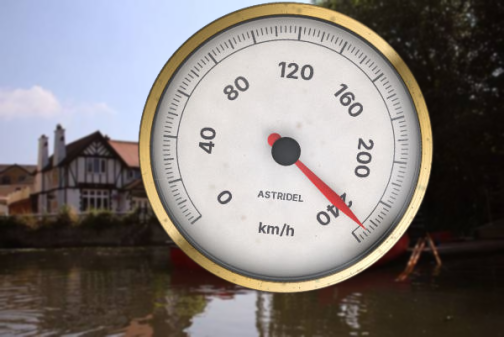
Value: 234,km/h
